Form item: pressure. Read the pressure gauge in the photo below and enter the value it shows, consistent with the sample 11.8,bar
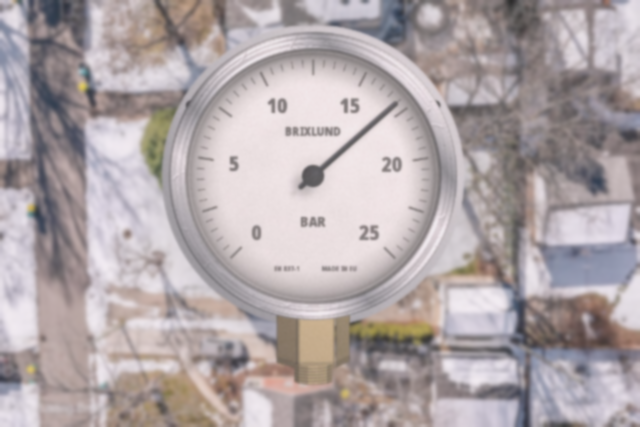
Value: 17,bar
